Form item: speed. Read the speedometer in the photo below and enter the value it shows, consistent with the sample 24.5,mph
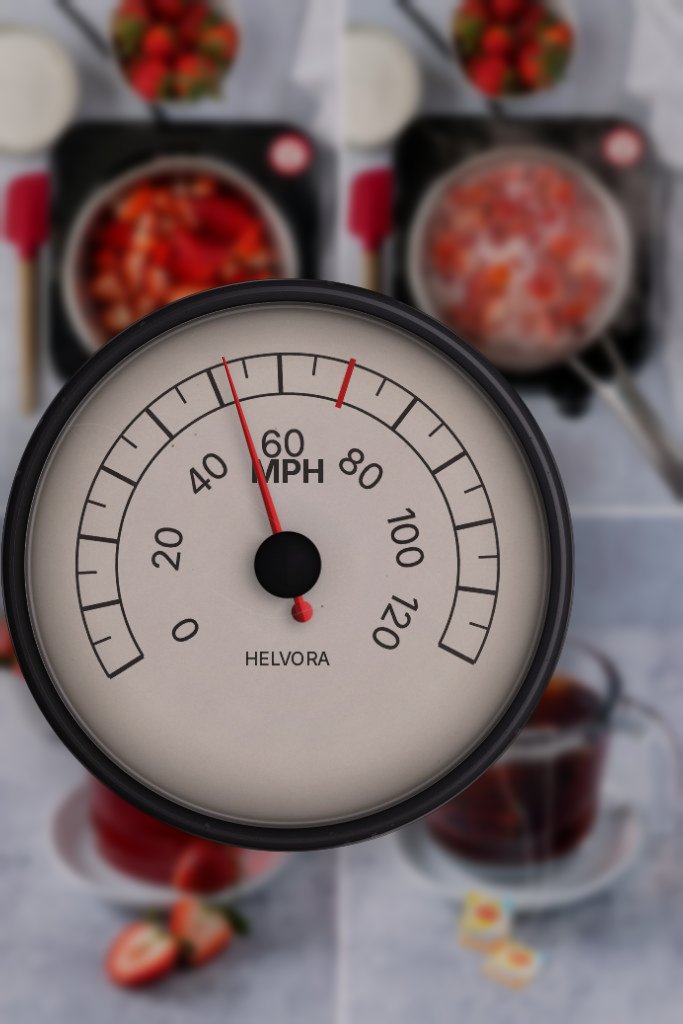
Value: 52.5,mph
